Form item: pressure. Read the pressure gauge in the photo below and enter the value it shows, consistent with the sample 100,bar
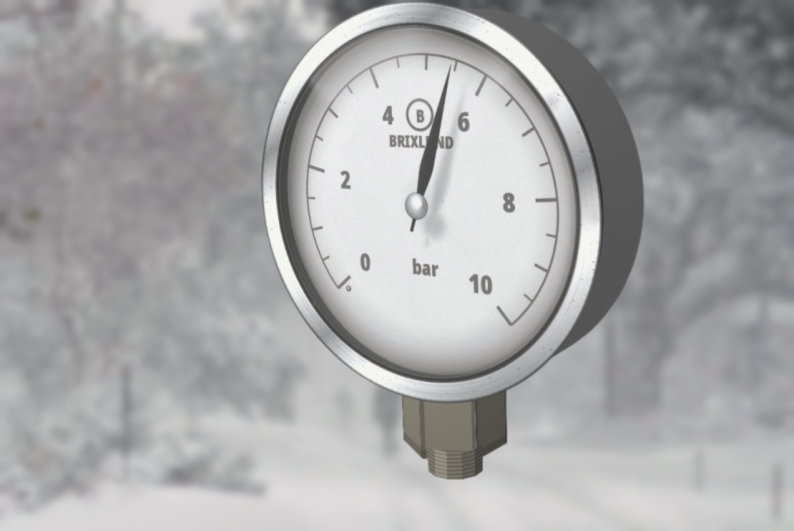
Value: 5.5,bar
